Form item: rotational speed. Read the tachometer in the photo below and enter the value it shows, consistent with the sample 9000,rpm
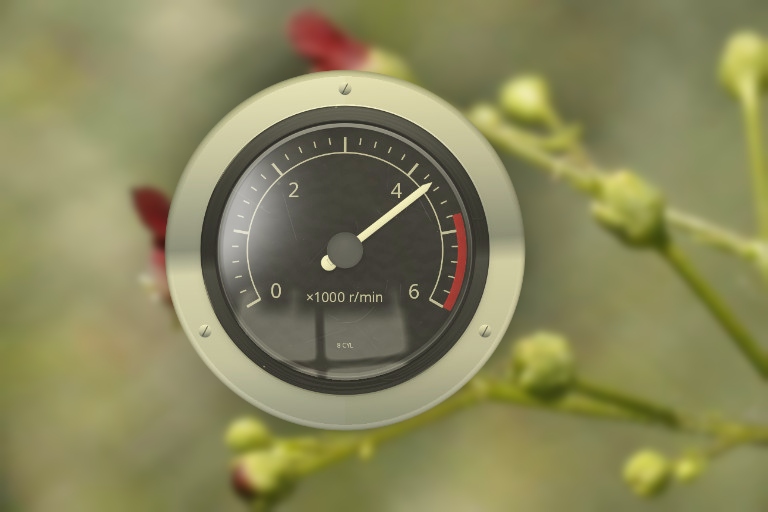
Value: 4300,rpm
